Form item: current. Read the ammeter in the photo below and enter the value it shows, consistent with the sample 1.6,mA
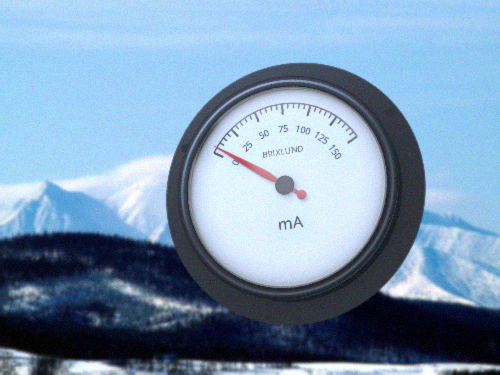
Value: 5,mA
